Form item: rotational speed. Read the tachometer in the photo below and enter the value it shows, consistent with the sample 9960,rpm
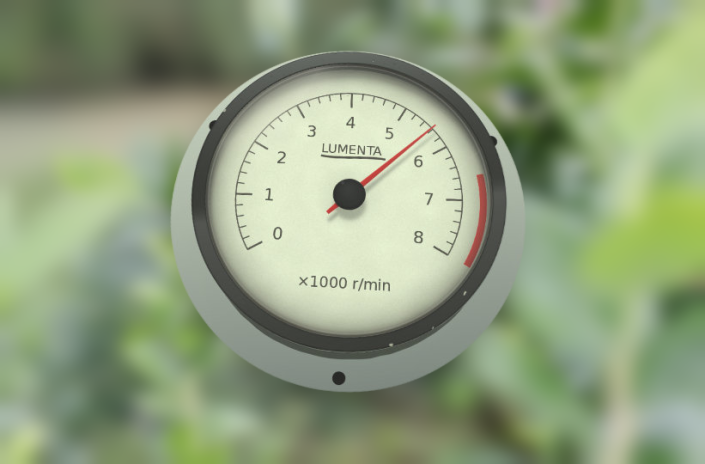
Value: 5600,rpm
